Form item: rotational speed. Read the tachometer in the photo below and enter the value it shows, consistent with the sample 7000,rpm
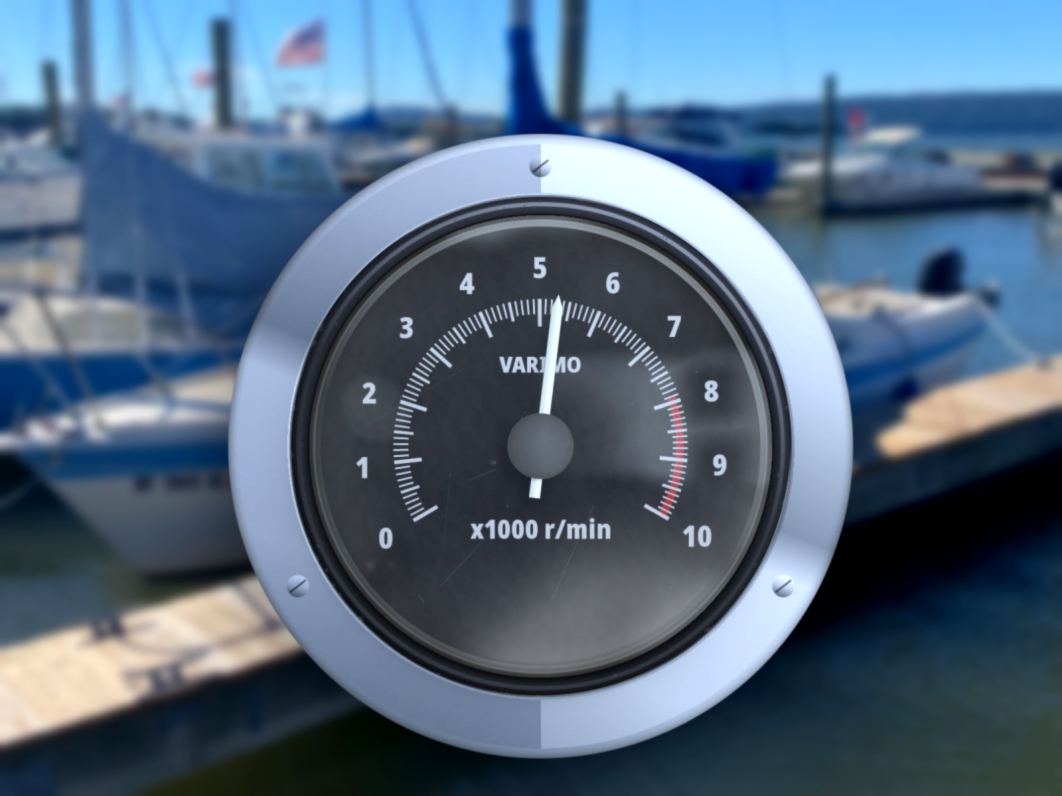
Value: 5300,rpm
